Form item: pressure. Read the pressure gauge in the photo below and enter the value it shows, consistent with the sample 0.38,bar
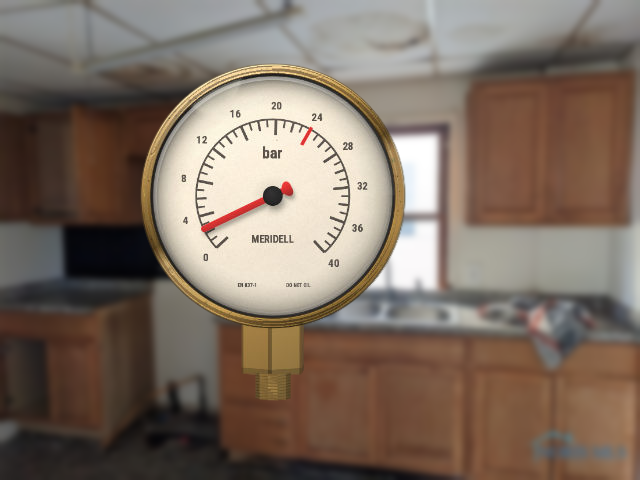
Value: 2.5,bar
